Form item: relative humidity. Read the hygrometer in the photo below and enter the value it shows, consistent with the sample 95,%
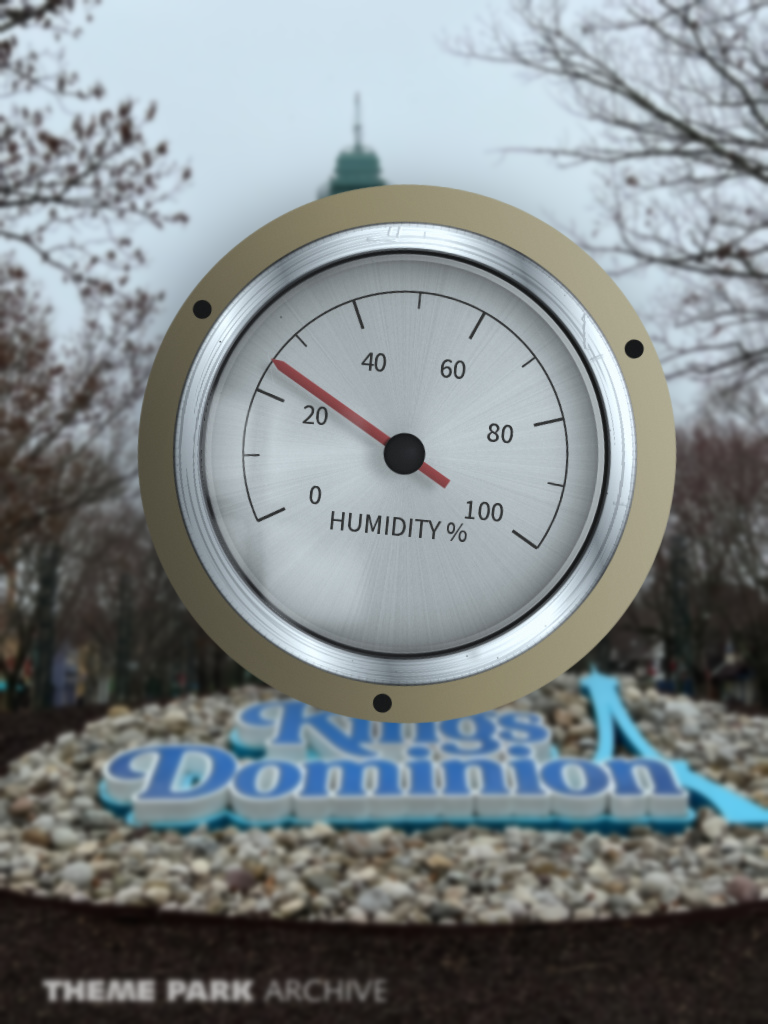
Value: 25,%
